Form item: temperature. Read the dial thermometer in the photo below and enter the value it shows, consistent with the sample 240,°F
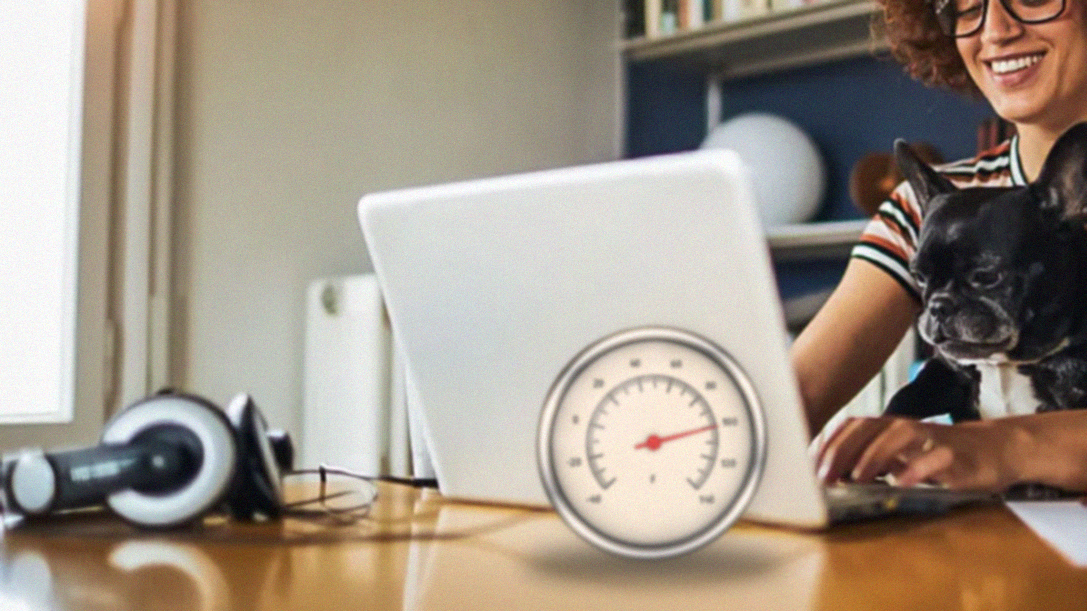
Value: 100,°F
